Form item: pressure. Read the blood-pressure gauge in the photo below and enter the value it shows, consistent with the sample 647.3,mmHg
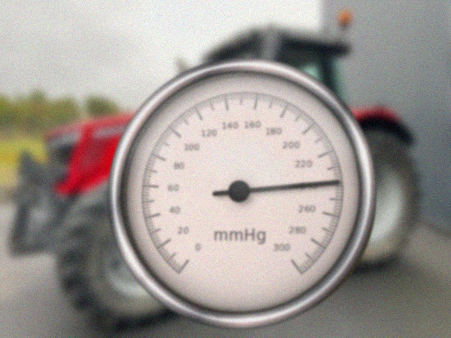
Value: 240,mmHg
